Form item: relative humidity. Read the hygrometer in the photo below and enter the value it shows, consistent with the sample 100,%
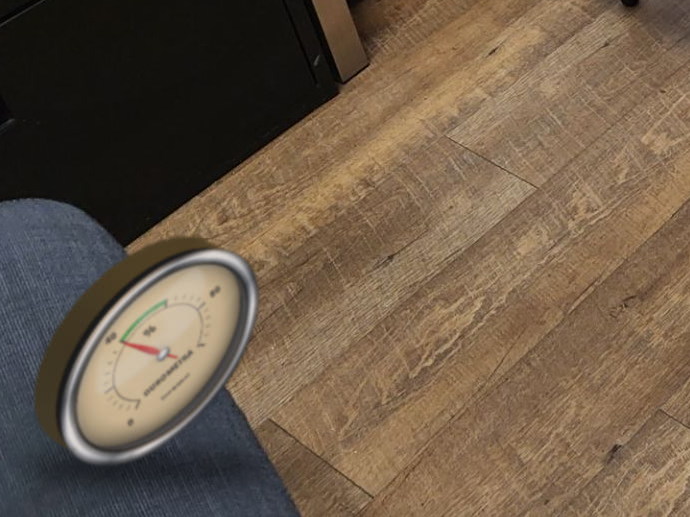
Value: 40,%
